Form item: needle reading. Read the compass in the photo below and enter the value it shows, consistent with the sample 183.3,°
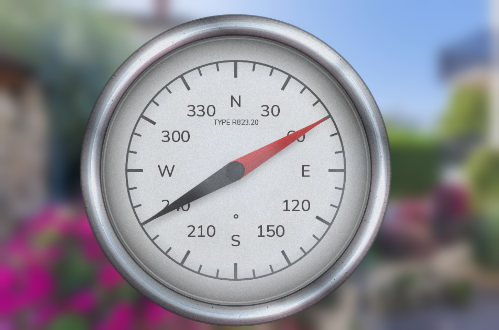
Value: 60,°
